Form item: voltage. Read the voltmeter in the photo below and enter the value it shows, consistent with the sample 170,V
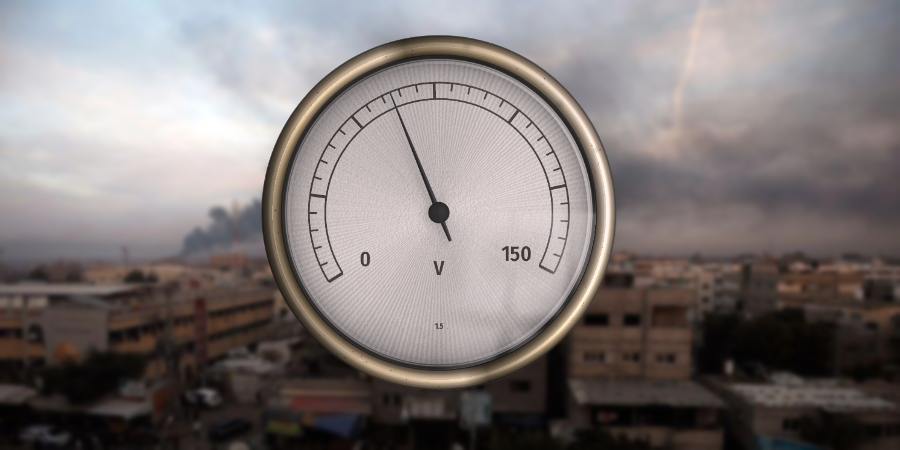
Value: 62.5,V
